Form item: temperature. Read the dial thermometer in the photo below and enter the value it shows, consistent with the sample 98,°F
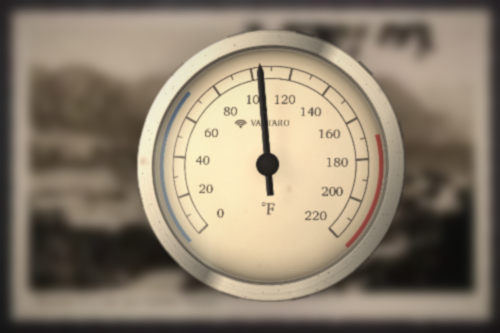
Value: 105,°F
